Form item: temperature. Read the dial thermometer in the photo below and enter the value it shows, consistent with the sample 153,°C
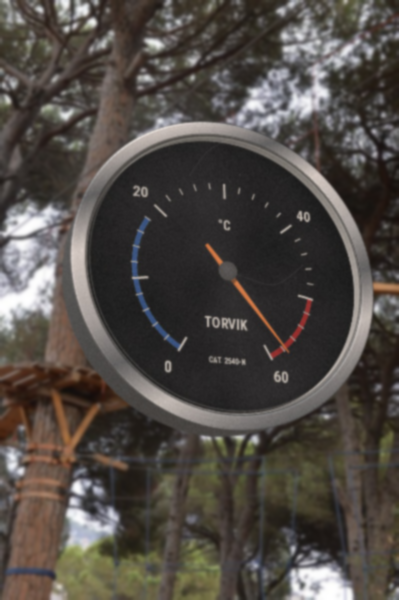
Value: 58,°C
